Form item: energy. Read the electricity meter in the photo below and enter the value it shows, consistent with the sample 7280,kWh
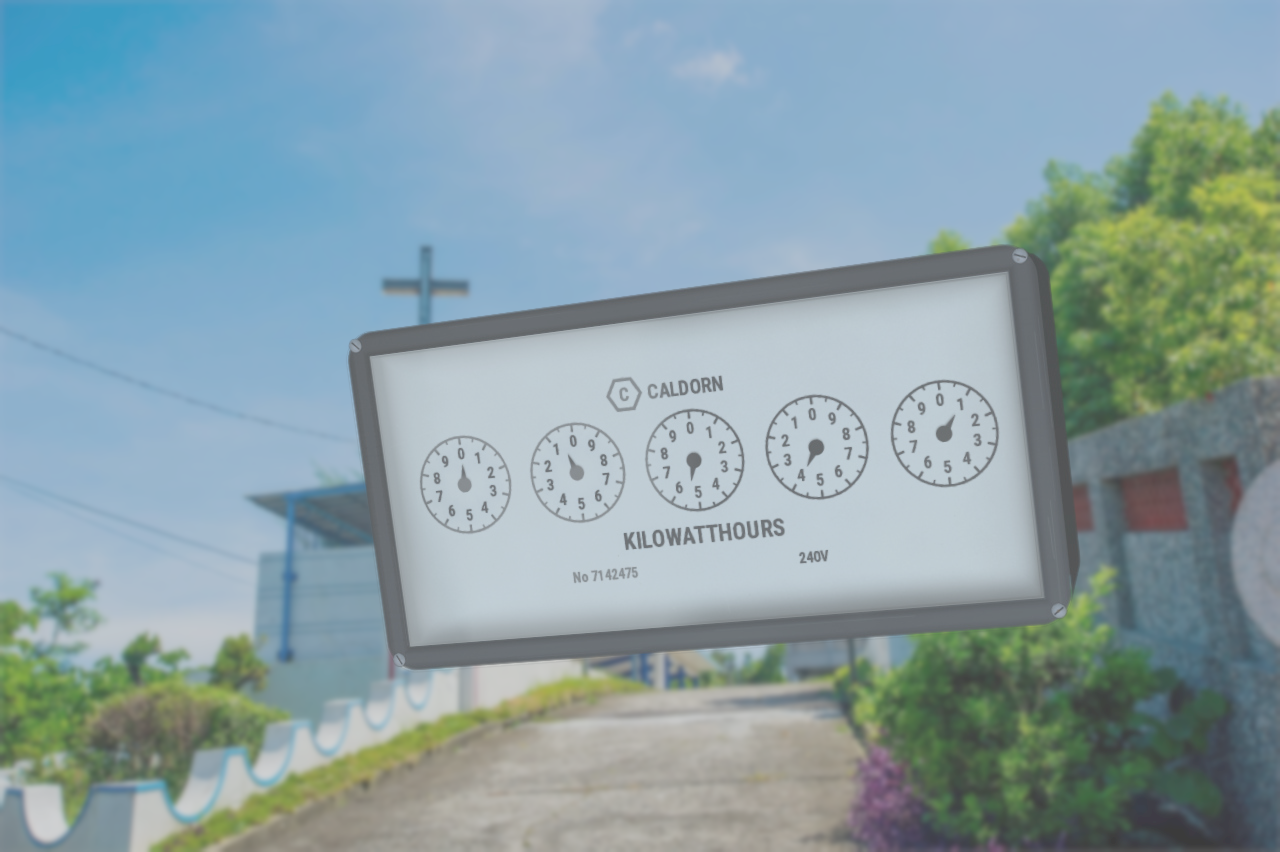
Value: 541,kWh
